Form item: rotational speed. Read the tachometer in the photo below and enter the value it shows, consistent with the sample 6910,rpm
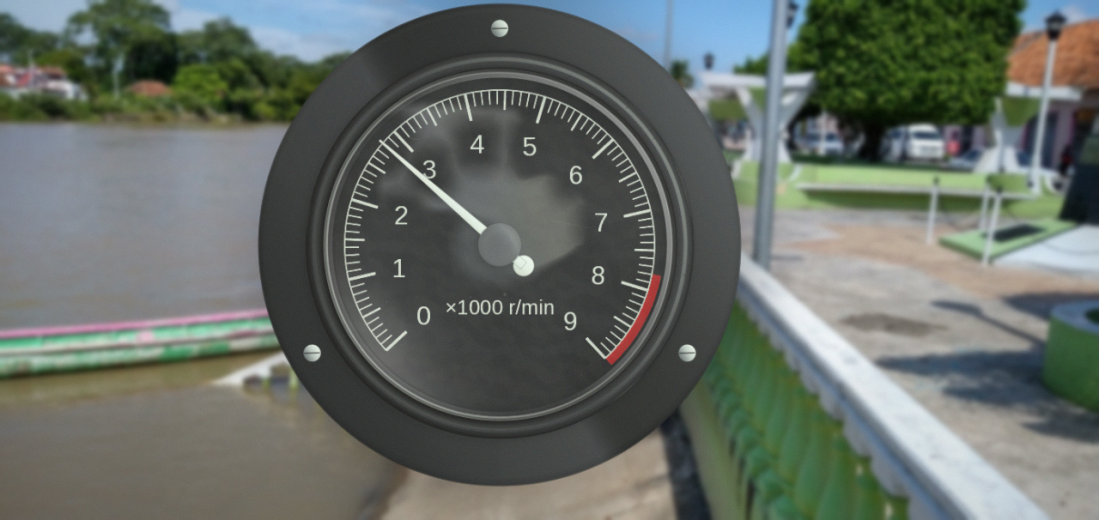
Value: 2800,rpm
